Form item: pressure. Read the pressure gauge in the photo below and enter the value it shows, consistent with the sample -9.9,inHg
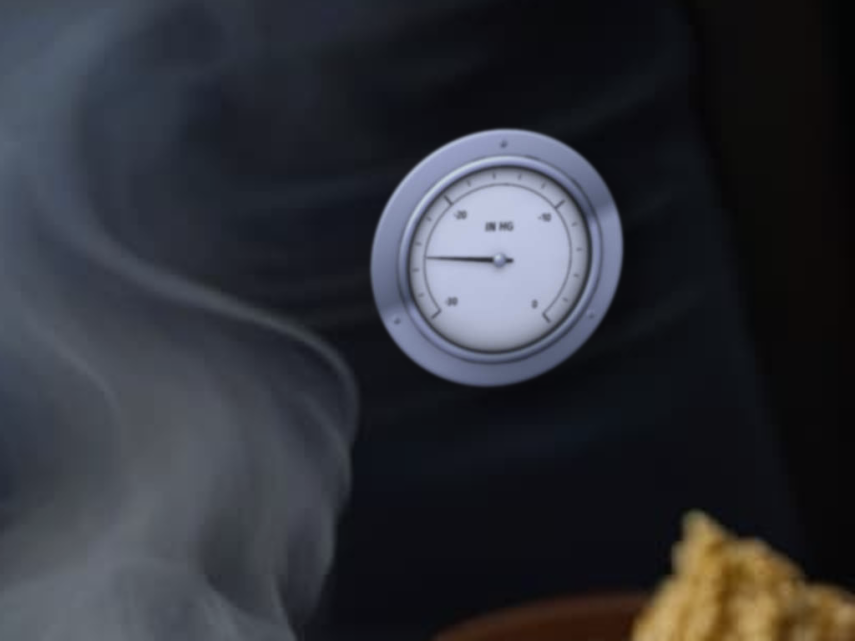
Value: -25,inHg
